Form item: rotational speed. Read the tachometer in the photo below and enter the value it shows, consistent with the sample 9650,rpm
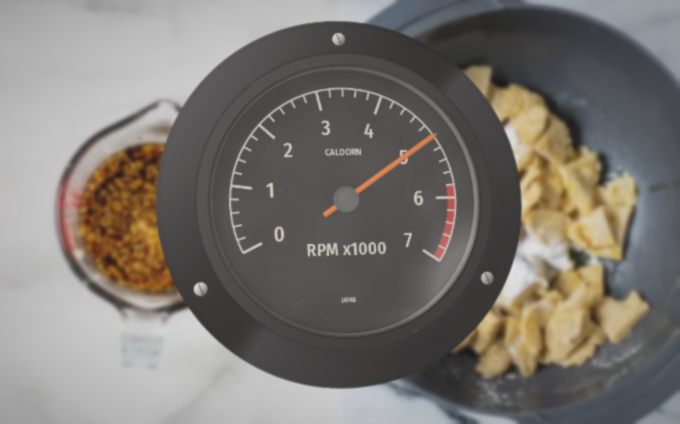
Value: 5000,rpm
